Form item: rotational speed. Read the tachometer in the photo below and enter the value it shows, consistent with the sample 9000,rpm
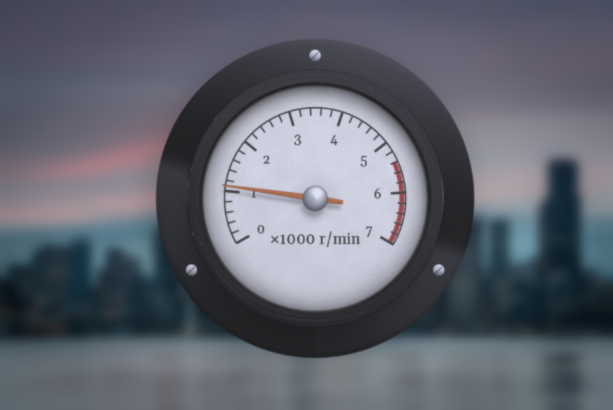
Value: 1100,rpm
